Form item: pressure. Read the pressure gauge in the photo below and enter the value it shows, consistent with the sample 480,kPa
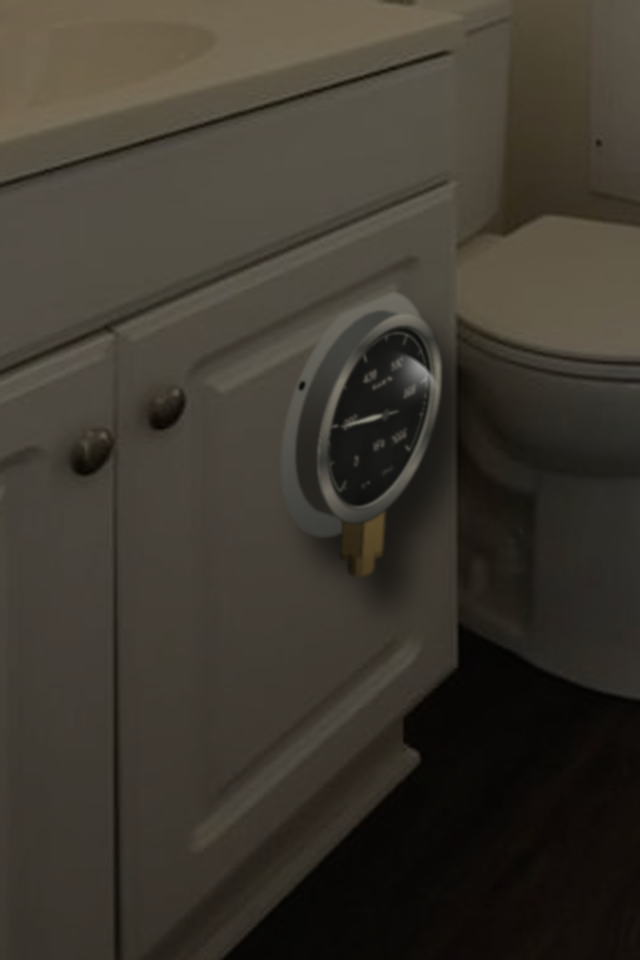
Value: 200,kPa
